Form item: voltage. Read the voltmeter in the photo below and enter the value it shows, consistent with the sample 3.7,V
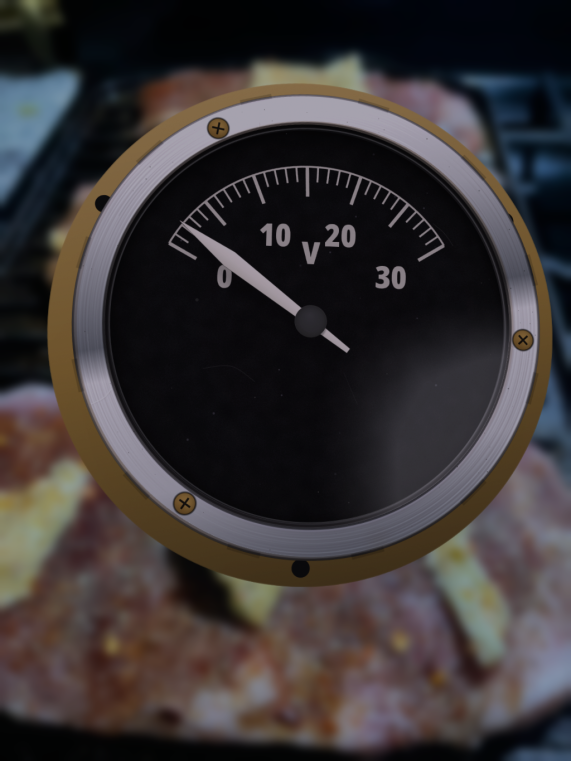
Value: 2,V
